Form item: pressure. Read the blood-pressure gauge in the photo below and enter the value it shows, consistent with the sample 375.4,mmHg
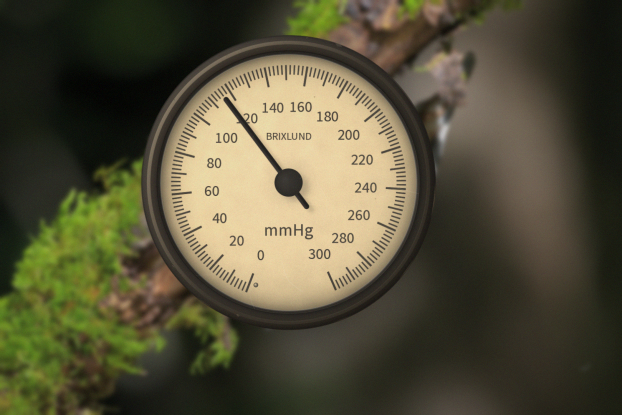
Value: 116,mmHg
